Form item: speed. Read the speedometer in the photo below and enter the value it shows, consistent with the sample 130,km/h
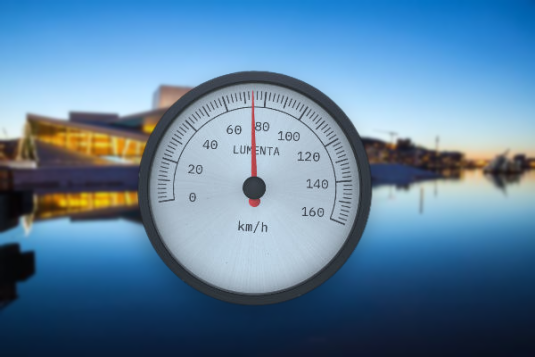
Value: 74,km/h
